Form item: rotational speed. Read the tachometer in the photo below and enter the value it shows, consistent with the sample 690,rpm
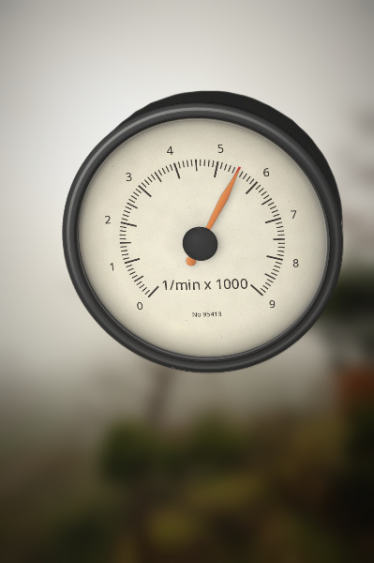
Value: 5500,rpm
